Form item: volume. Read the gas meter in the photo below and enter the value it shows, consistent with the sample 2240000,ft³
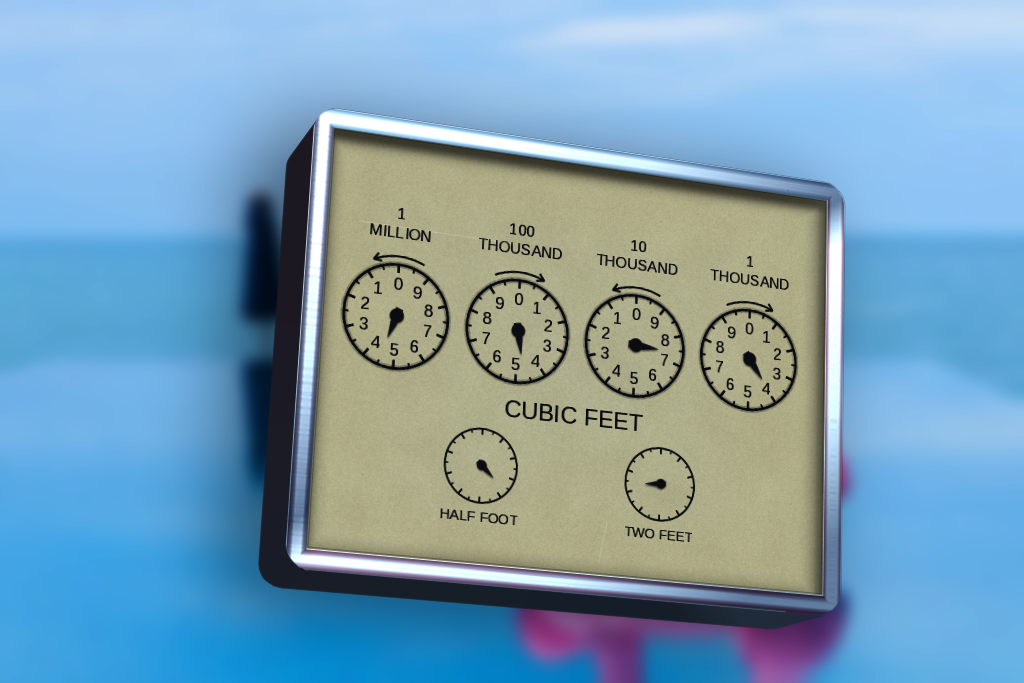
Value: 447400,ft³
